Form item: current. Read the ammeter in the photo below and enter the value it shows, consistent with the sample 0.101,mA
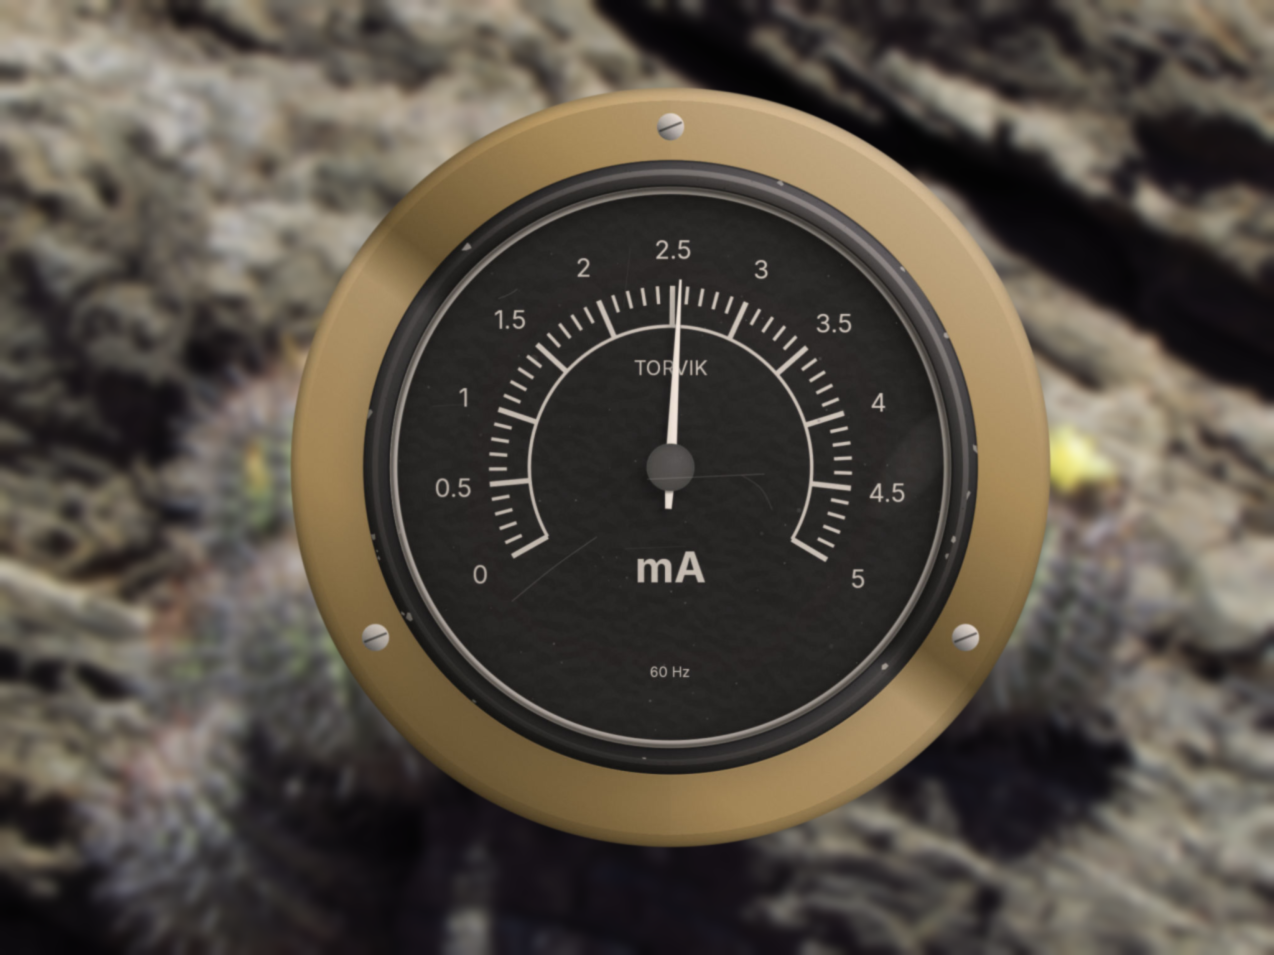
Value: 2.55,mA
